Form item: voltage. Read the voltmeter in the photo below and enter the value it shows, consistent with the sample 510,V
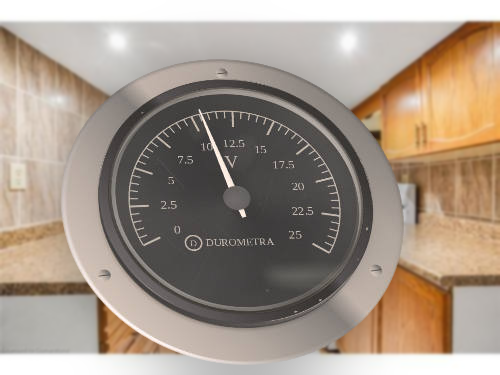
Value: 10.5,V
